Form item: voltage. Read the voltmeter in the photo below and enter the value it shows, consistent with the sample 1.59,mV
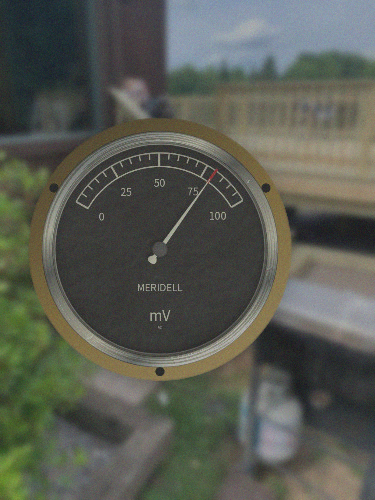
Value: 80,mV
